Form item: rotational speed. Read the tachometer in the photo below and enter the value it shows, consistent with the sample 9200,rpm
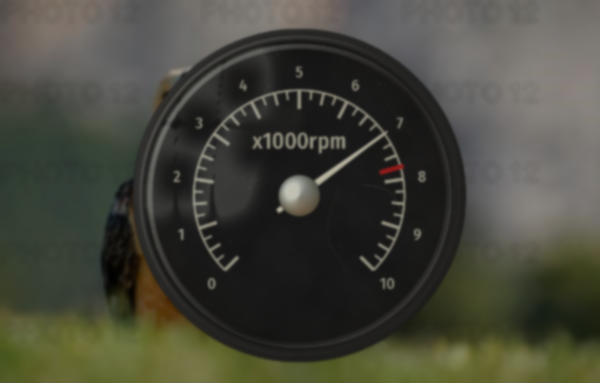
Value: 7000,rpm
